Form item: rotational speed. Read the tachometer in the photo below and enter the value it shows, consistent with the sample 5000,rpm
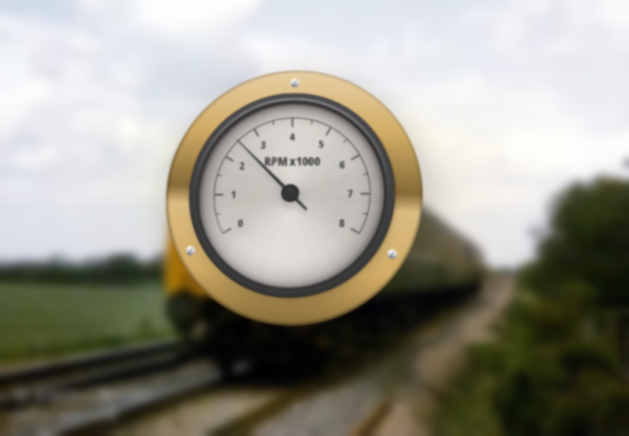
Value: 2500,rpm
